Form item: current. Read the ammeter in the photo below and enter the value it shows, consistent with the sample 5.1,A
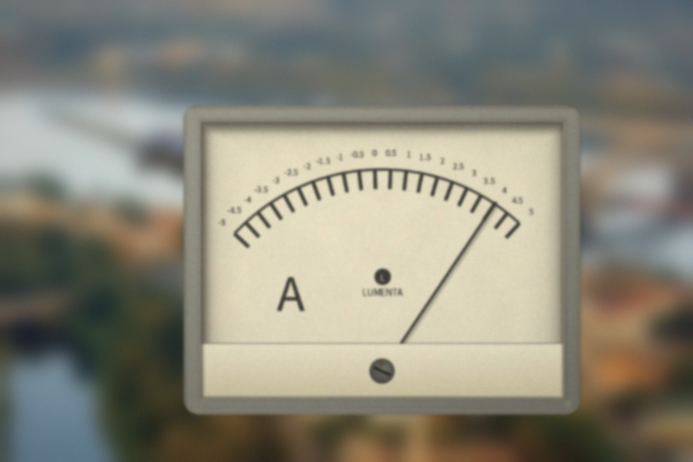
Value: 4,A
